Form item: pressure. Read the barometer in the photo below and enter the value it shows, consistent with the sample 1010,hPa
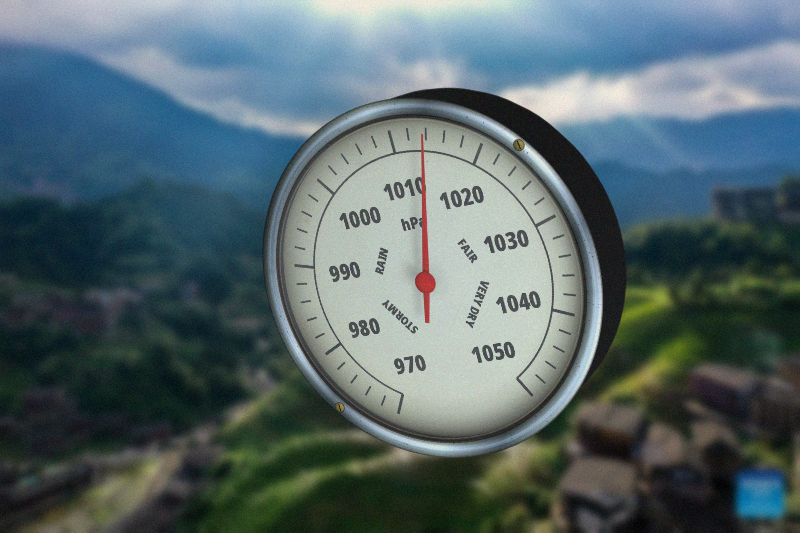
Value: 1014,hPa
